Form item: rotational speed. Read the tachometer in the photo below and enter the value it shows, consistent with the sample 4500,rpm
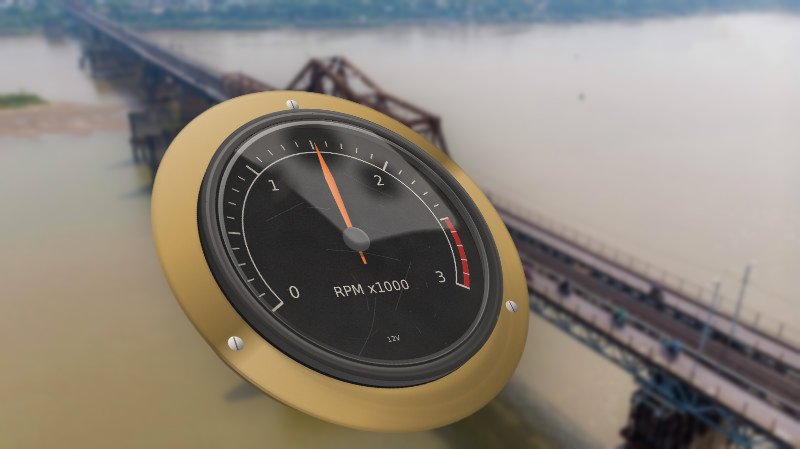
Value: 1500,rpm
